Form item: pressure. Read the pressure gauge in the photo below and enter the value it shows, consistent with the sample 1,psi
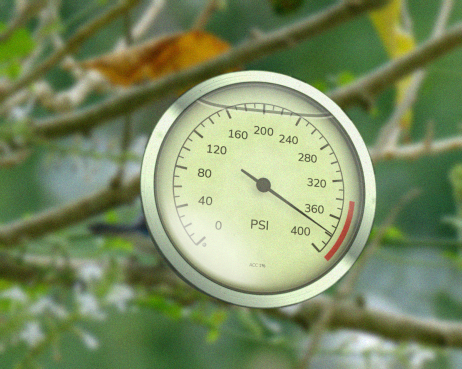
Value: 380,psi
